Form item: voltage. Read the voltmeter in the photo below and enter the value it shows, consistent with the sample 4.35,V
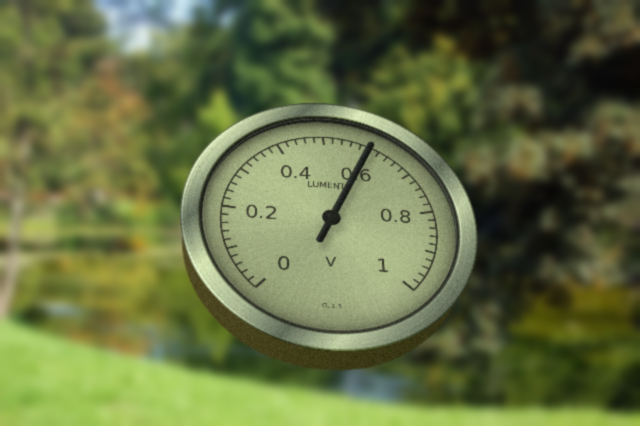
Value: 0.6,V
